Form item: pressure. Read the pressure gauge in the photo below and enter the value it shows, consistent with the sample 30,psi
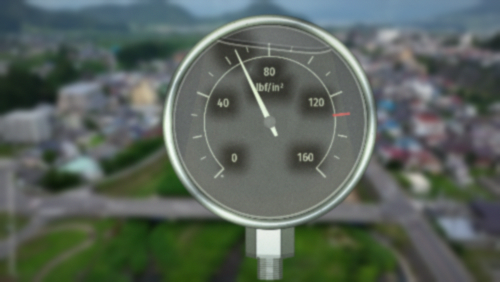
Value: 65,psi
